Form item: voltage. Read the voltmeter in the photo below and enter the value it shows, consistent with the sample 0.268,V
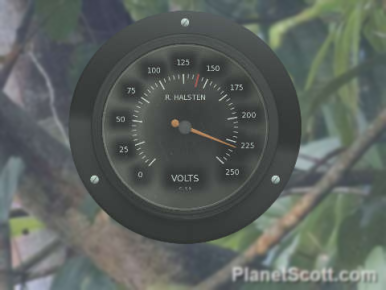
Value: 230,V
